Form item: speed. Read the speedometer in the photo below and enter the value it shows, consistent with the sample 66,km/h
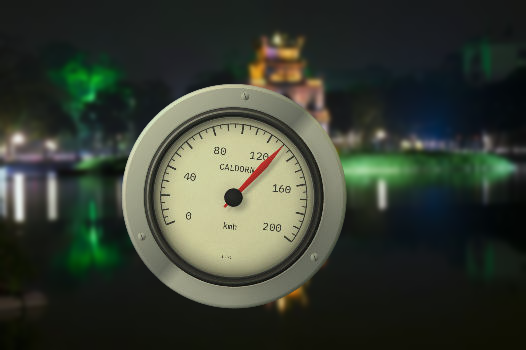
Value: 130,km/h
